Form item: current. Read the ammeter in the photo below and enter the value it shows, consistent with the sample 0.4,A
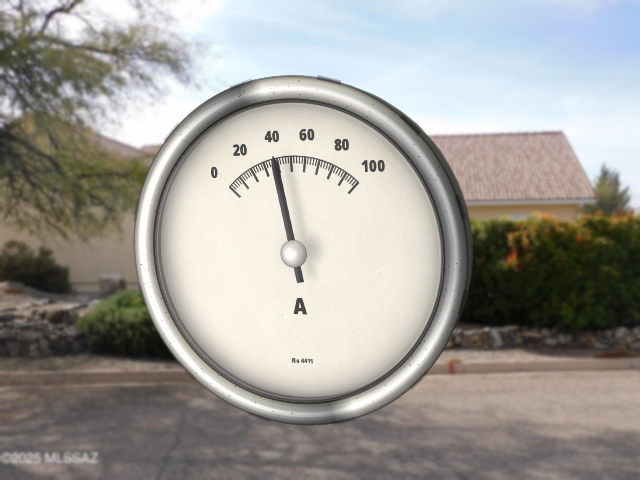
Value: 40,A
